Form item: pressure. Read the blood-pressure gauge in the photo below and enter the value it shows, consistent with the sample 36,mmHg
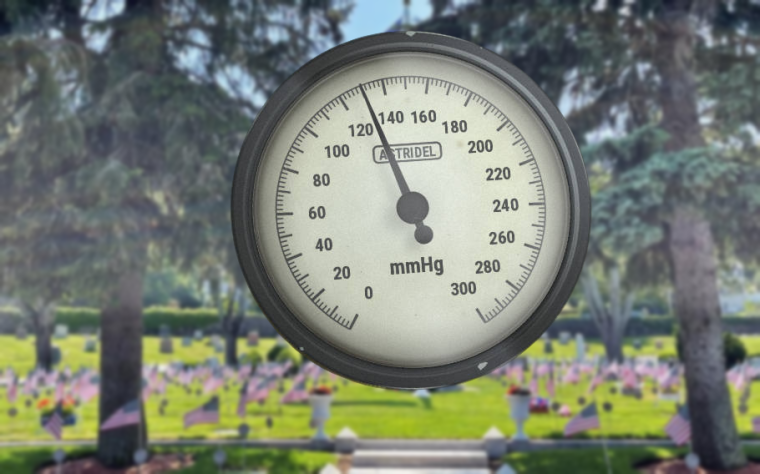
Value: 130,mmHg
